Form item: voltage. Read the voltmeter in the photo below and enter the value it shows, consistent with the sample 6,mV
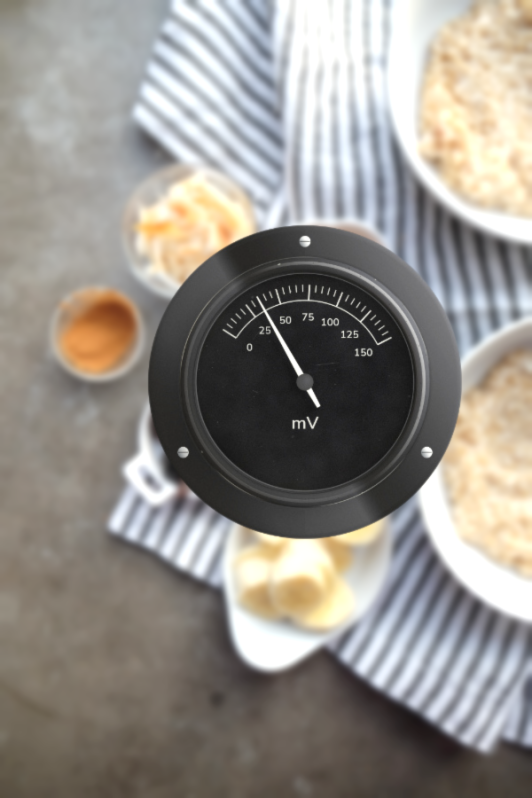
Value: 35,mV
